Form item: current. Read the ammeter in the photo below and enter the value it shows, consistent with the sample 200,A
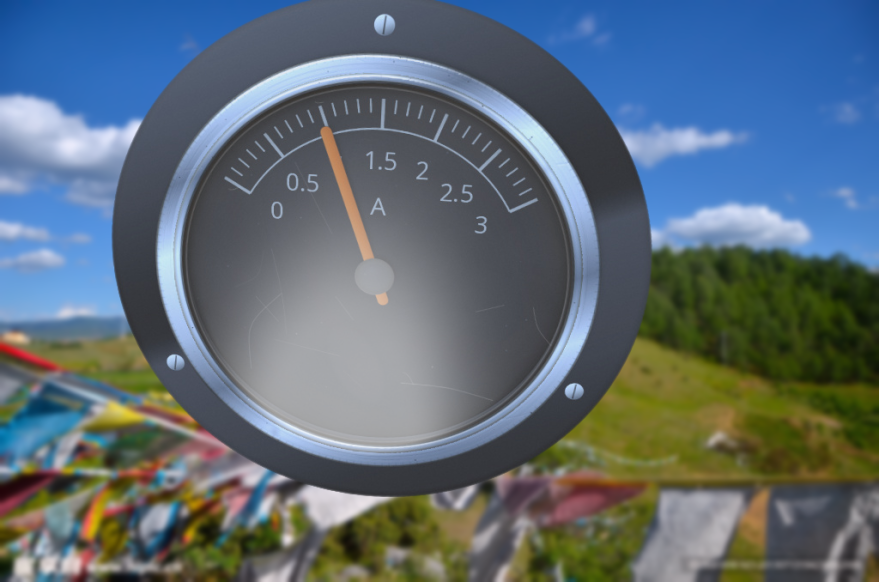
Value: 1,A
